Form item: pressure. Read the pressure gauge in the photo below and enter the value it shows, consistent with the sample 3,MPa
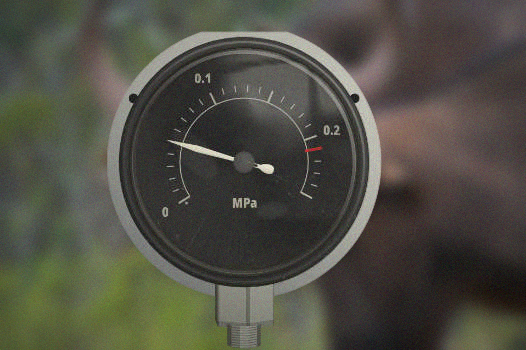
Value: 0.05,MPa
